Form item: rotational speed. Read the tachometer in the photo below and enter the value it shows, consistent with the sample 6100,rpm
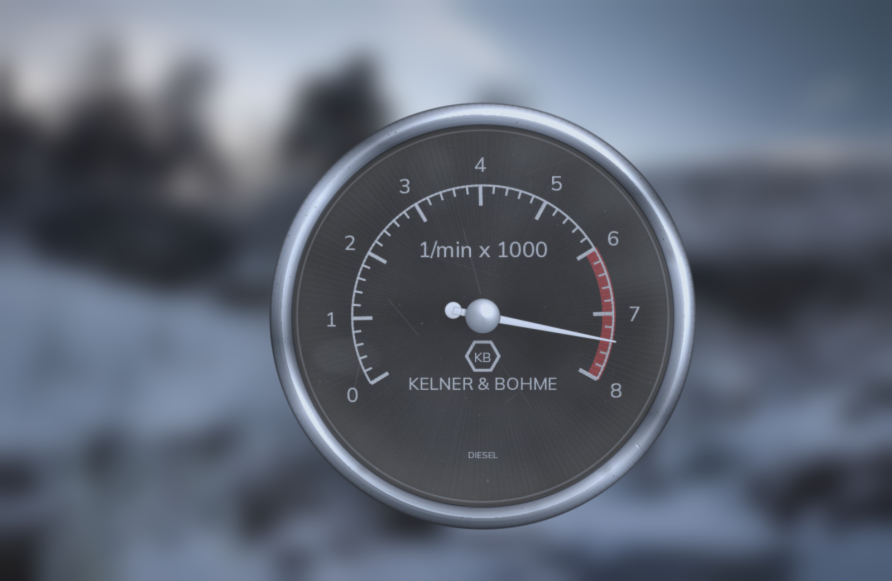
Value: 7400,rpm
